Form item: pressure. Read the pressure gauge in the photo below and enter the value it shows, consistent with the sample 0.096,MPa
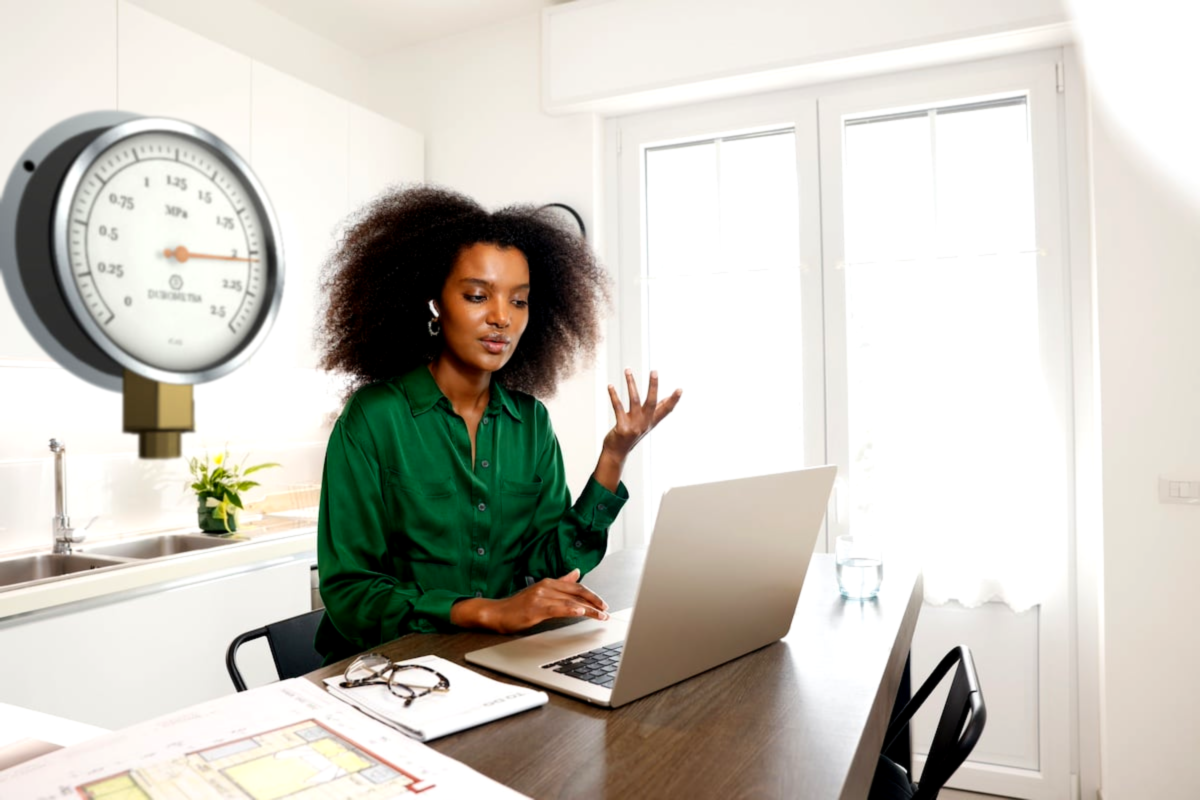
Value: 2.05,MPa
